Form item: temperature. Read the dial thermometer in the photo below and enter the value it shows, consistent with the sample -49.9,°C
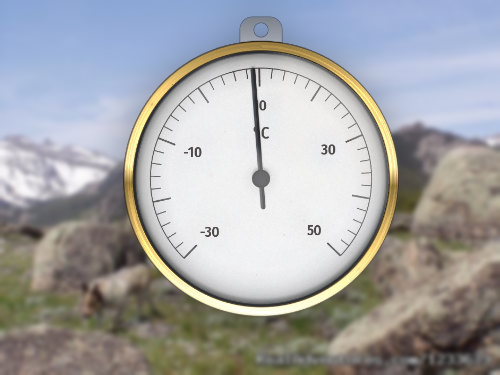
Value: 9,°C
